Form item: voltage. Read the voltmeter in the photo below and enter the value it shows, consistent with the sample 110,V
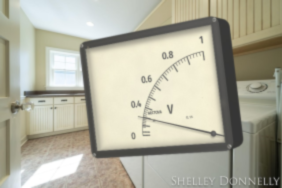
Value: 0.3,V
